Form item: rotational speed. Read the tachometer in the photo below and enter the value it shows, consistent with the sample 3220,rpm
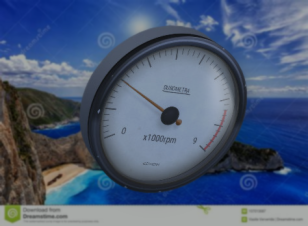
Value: 2000,rpm
